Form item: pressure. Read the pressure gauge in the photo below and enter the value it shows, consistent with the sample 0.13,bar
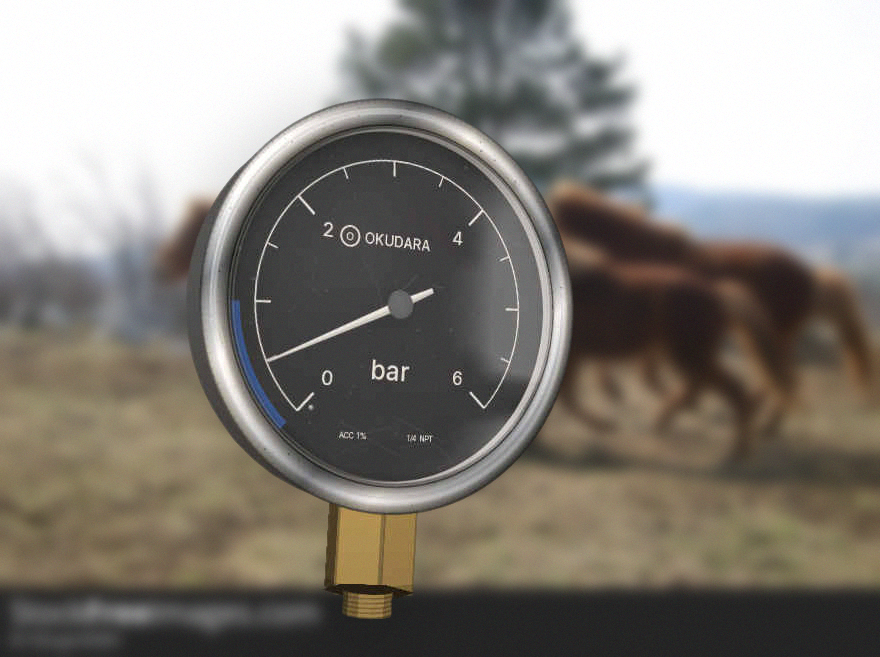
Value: 0.5,bar
